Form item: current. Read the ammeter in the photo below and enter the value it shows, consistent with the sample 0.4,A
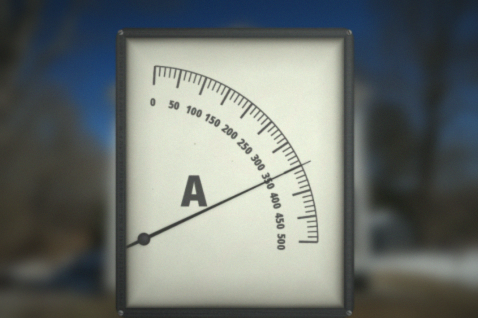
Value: 350,A
